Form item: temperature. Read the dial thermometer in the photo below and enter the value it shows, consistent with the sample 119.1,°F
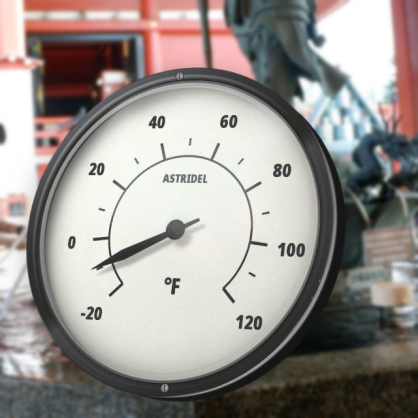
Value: -10,°F
